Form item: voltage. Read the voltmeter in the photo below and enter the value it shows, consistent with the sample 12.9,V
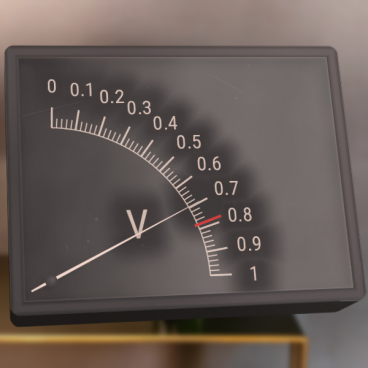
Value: 0.7,V
